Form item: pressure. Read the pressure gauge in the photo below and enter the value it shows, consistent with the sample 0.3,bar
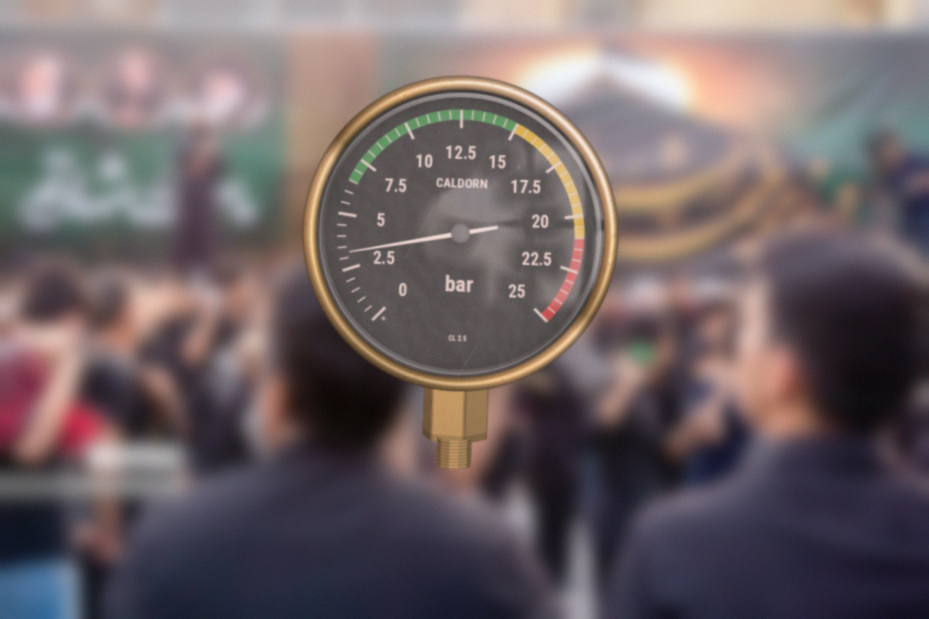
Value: 3.25,bar
